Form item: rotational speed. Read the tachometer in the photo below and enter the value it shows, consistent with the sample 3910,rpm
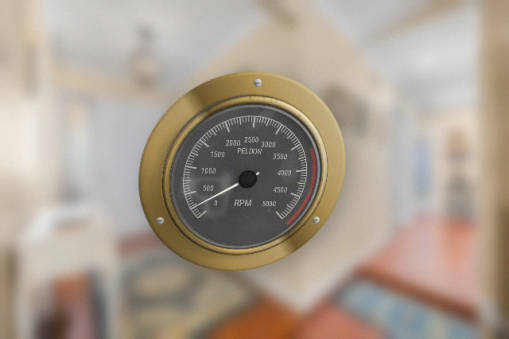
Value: 250,rpm
